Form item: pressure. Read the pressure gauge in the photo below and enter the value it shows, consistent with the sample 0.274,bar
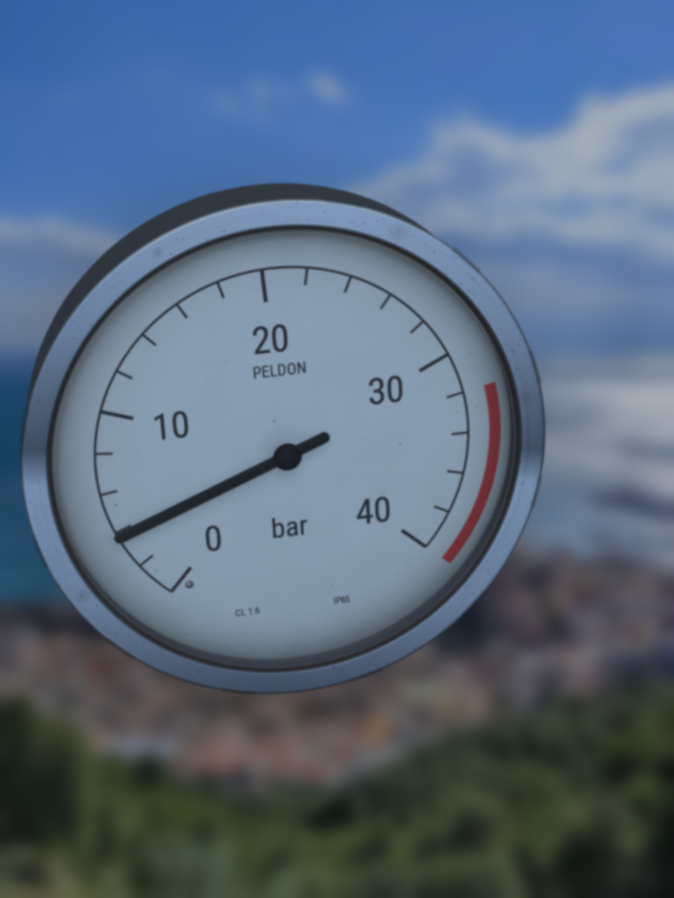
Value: 4,bar
